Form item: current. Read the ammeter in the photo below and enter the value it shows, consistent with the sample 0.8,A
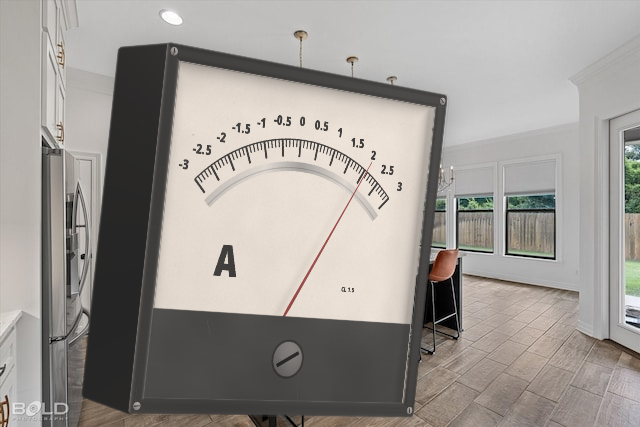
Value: 2,A
